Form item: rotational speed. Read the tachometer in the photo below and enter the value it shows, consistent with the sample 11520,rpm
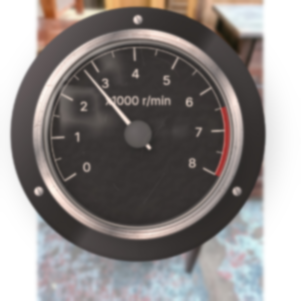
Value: 2750,rpm
